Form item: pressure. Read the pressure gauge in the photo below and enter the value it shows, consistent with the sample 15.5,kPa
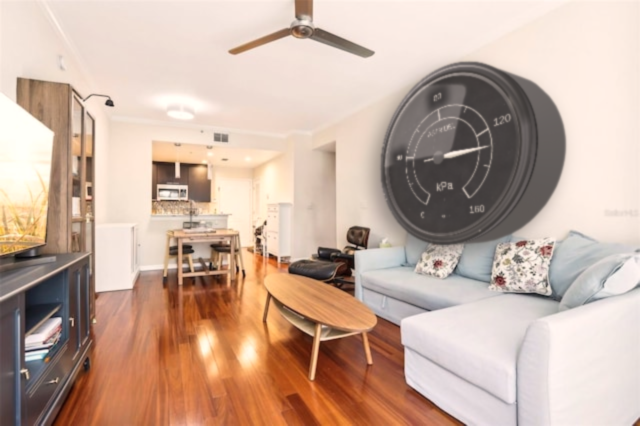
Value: 130,kPa
